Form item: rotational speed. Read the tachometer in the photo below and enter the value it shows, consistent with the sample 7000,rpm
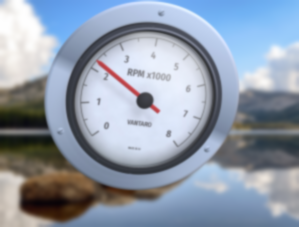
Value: 2250,rpm
